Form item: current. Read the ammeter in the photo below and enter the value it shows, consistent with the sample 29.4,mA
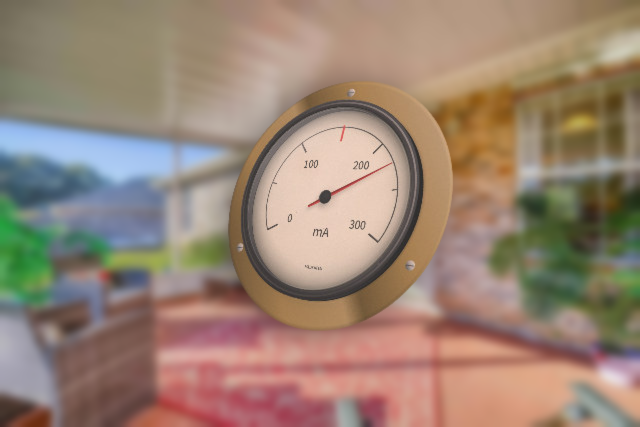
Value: 225,mA
